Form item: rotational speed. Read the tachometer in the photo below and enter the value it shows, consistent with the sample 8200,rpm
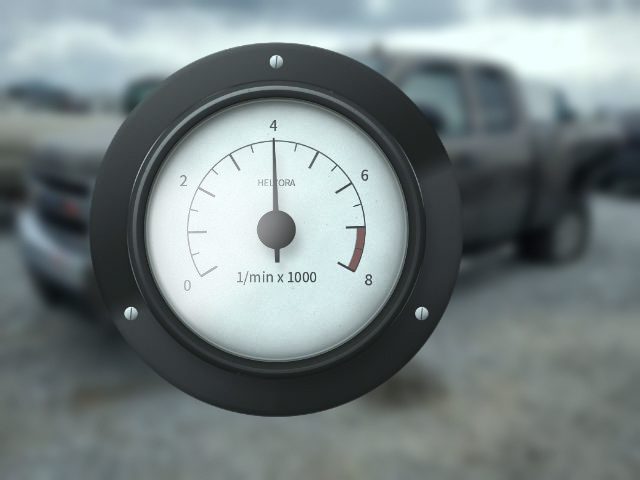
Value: 4000,rpm
